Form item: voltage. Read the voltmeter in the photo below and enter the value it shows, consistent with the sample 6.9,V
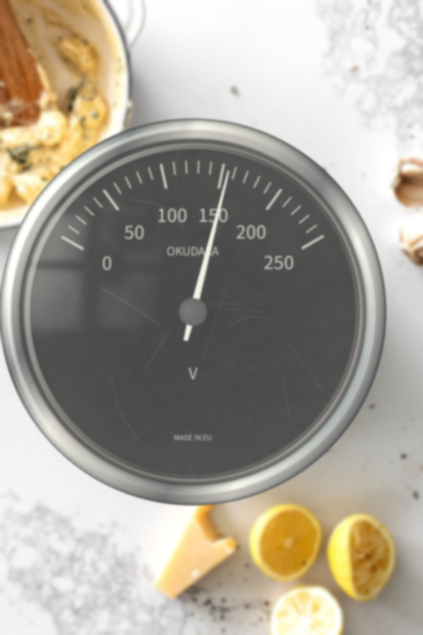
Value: 155,V
